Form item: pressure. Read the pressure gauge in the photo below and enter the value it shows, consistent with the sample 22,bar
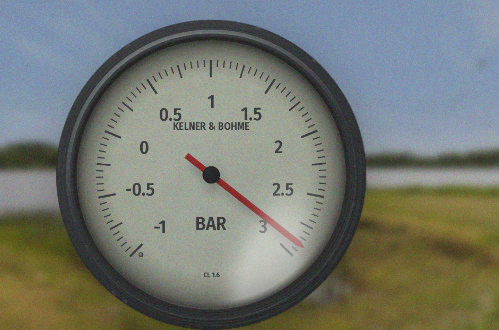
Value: 2.9,bar
